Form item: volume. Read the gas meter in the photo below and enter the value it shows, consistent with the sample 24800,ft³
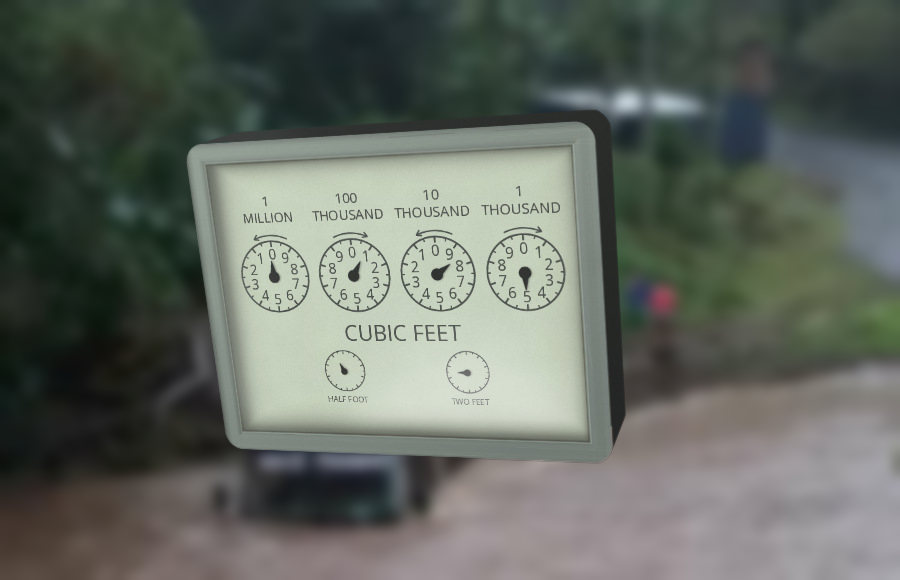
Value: 8500,ft³
